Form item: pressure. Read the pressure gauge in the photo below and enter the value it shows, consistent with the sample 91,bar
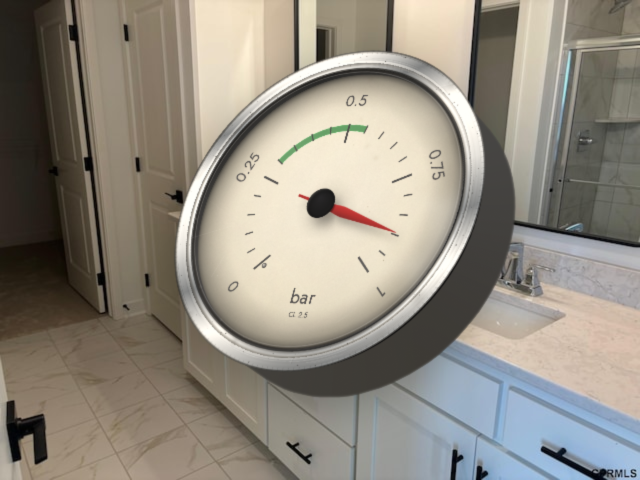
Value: 0.9,bar
